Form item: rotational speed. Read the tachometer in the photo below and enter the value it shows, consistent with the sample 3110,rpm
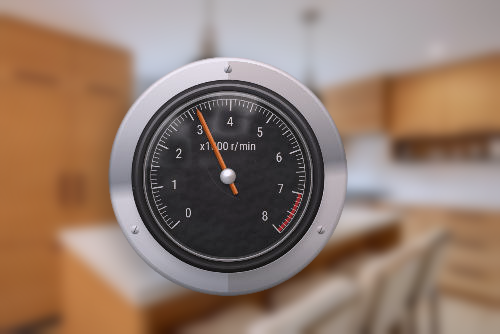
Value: 3200,rpm
